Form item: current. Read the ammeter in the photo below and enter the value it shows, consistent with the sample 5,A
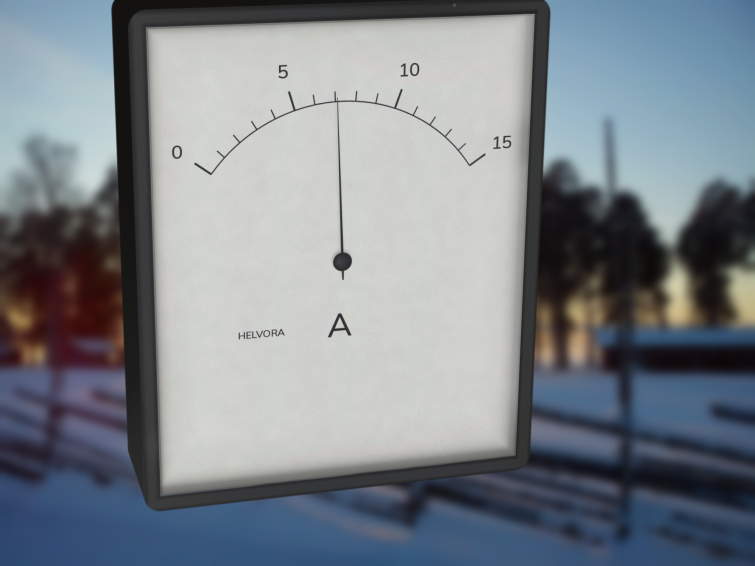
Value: 7,A
